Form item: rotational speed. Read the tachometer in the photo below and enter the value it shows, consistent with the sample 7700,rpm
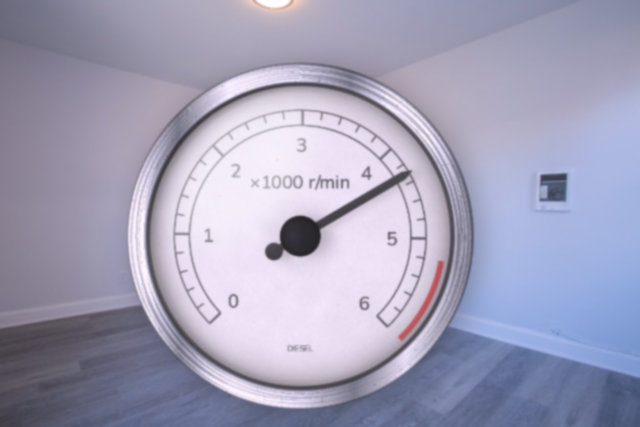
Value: 4300,rpm
